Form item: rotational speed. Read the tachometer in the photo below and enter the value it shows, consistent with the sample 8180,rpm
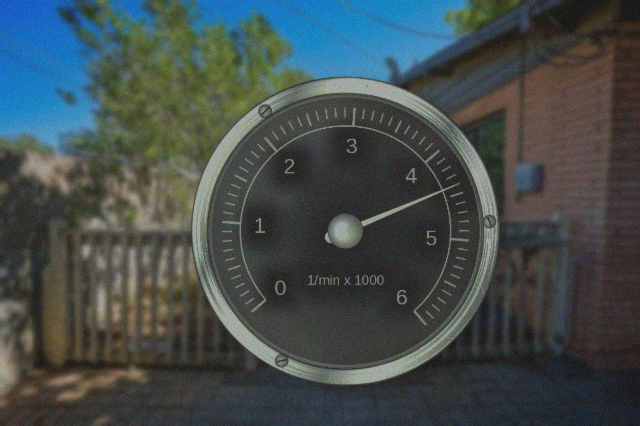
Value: 4400,rpm
